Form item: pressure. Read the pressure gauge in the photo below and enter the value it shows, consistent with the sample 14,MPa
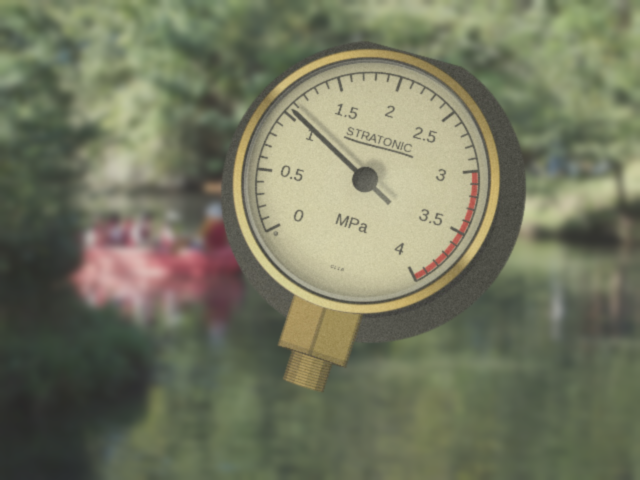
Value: 1.05,MPa
